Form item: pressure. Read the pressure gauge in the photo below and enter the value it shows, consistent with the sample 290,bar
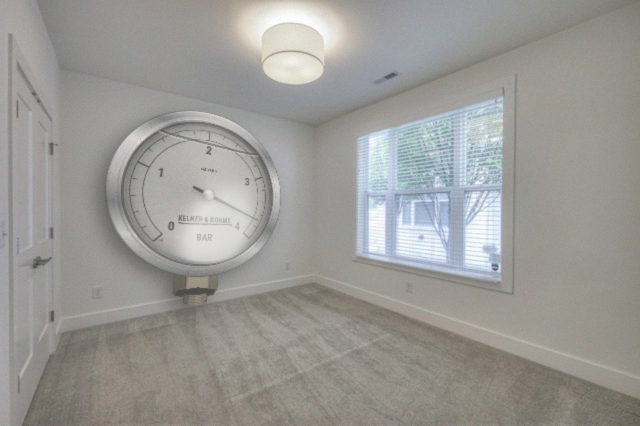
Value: 3.7,bar
